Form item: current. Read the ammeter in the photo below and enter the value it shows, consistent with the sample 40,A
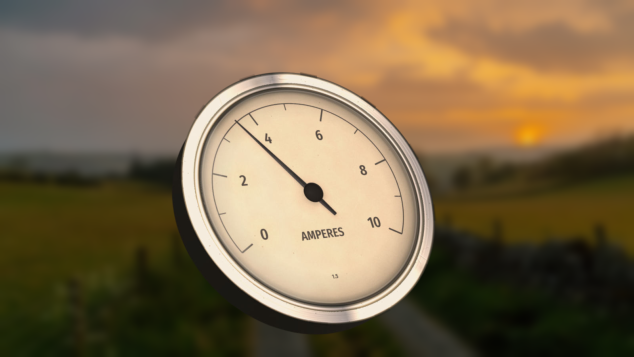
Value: 3.5,A
